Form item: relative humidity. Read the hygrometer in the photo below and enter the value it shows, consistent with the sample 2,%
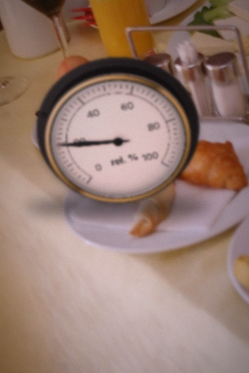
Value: 20,%
